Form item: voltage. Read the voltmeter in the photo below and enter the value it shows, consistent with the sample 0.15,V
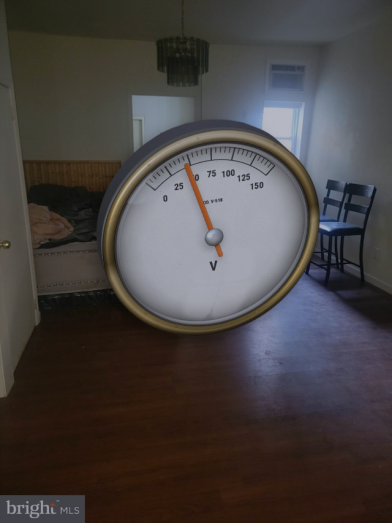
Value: 45,V
